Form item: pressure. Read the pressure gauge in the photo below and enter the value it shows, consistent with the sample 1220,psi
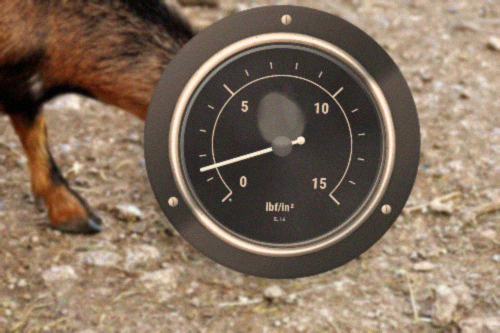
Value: 1.5,psi
